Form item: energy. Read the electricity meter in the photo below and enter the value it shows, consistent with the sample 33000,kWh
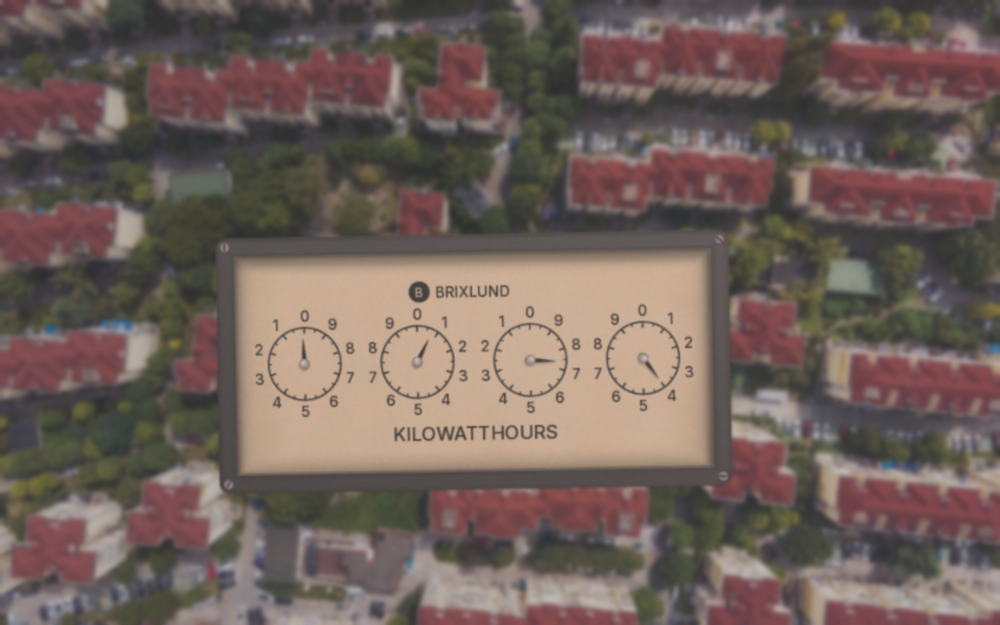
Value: 74,kWh
